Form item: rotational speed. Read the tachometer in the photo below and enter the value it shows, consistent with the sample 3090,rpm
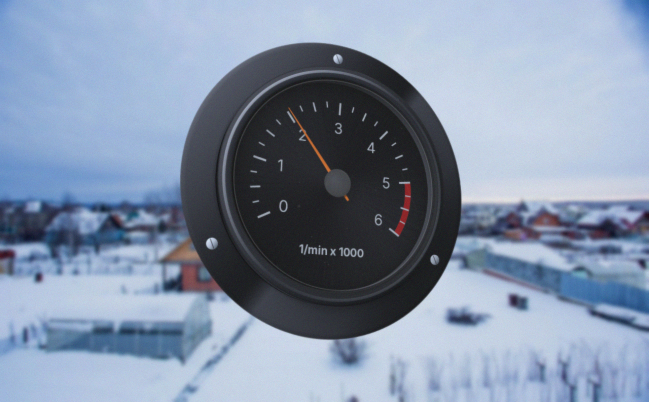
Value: 2000,rpm
